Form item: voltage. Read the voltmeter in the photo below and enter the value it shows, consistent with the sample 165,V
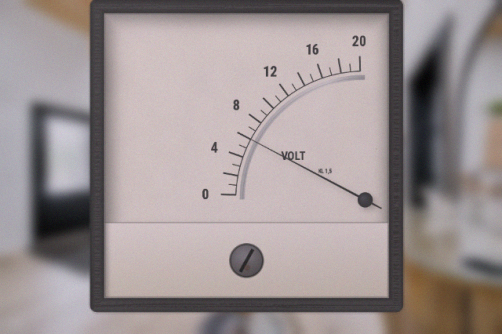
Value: 6,V
